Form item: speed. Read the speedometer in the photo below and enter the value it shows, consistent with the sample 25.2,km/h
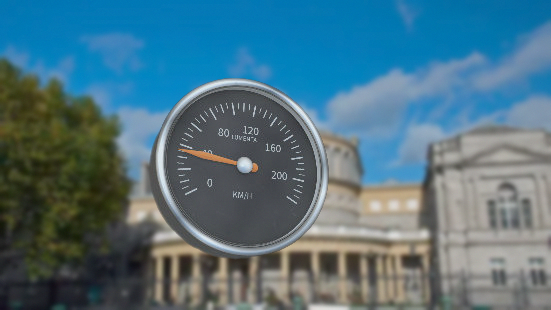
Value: 35,km/h
